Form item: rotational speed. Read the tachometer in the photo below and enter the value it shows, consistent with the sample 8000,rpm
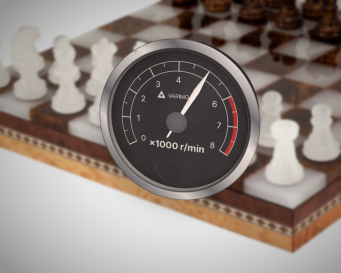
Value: 5000,rpm
